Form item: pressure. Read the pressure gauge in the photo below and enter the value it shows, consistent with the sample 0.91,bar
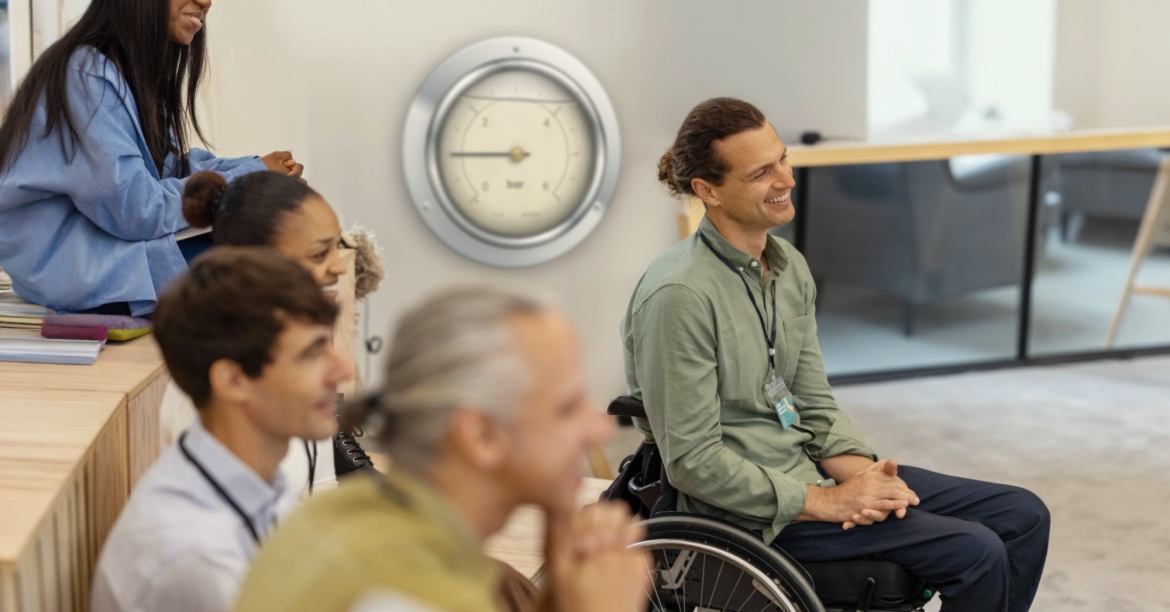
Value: 1,bar
